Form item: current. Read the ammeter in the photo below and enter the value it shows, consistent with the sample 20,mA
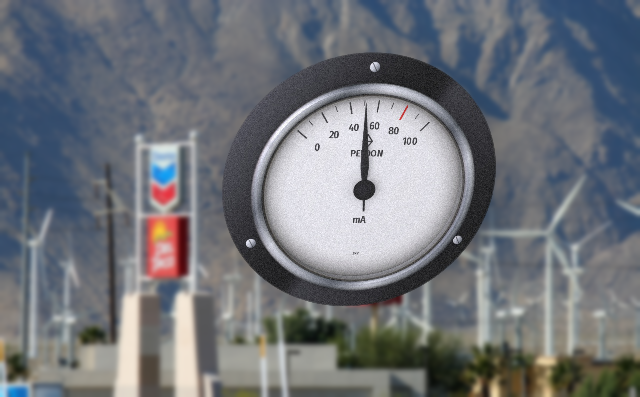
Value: 50,mA
